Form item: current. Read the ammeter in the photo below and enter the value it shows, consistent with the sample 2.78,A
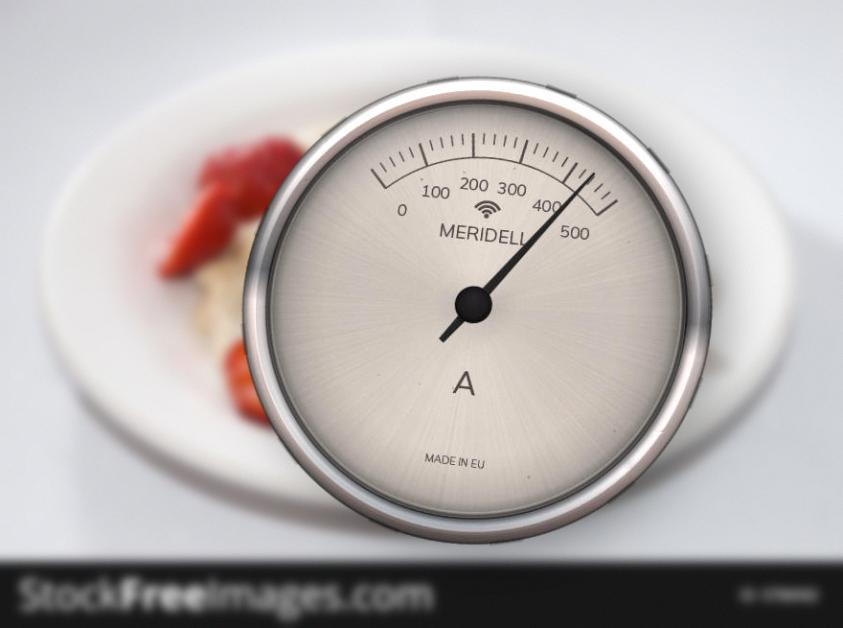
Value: 440,A
